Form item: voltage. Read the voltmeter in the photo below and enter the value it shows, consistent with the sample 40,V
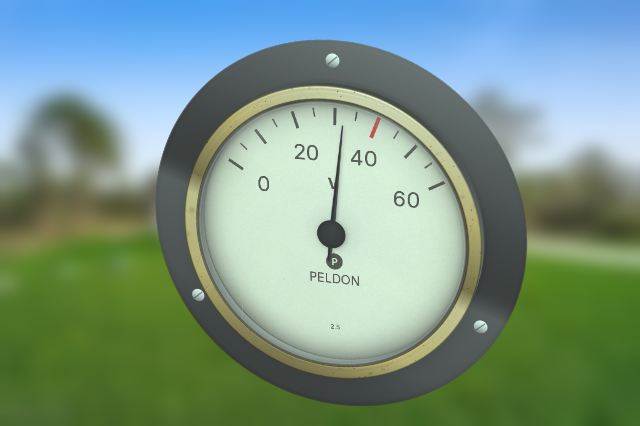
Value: 32.5,V
